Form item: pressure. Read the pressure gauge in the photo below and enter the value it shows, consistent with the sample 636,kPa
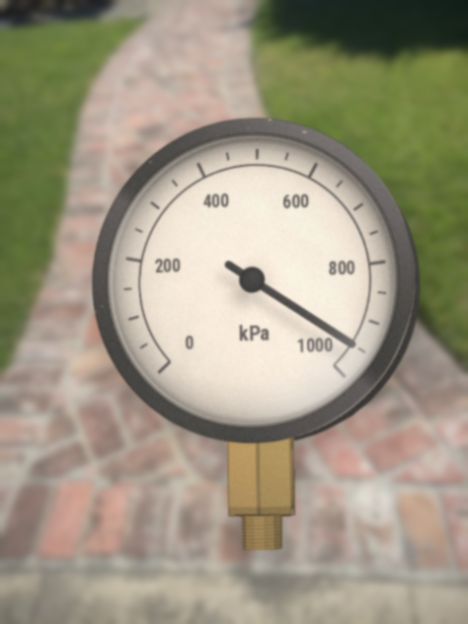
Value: 950,kPa
